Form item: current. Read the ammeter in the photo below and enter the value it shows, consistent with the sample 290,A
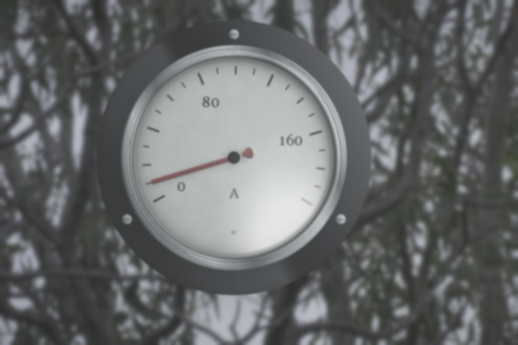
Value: 10,A
